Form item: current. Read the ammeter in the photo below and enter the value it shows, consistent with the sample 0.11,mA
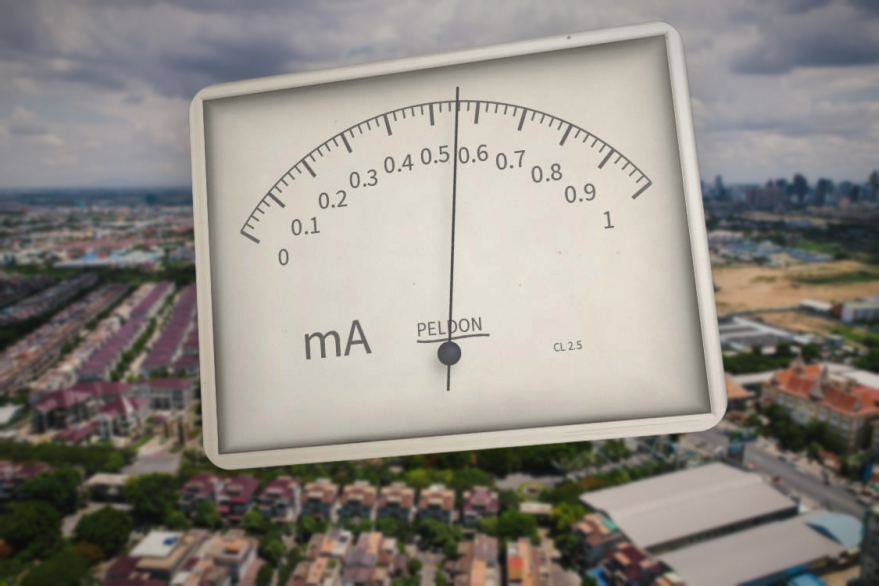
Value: 0.56,mA
